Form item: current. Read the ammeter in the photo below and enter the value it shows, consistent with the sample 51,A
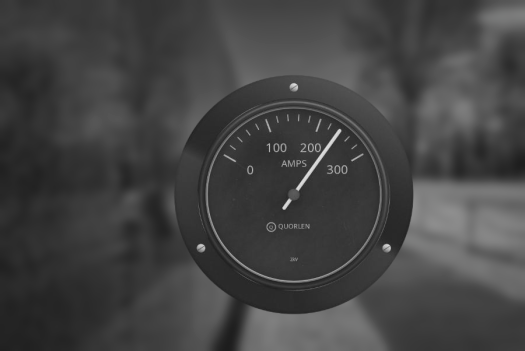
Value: 240,A
